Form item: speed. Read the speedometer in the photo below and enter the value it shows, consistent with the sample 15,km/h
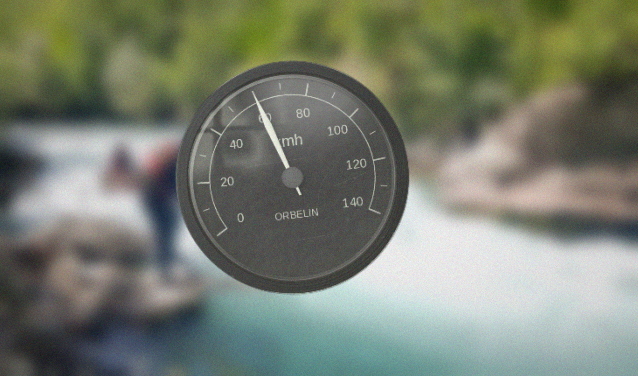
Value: 60,km/h
